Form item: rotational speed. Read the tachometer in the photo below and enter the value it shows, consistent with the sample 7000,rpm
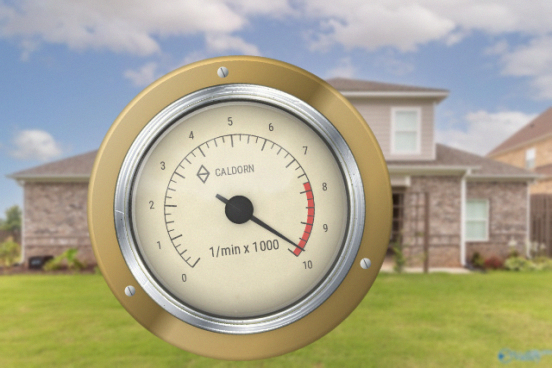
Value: 9750,rpm
